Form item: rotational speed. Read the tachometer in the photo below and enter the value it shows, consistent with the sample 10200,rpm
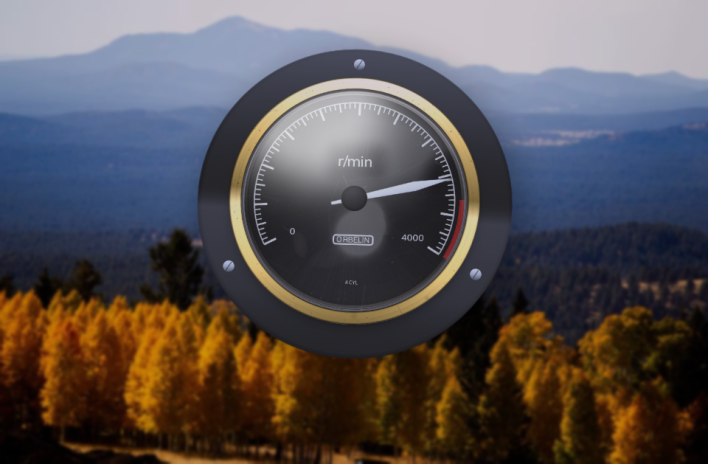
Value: 3250,rpm
